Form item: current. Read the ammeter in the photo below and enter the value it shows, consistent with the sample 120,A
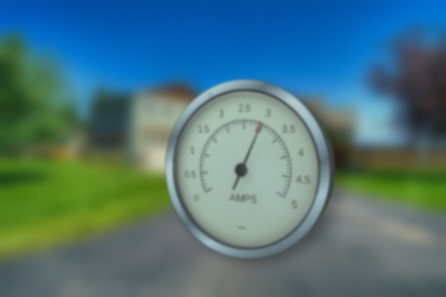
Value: 3,A
